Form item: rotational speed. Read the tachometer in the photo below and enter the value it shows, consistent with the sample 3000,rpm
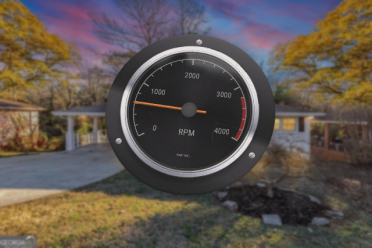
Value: 600,rpm
